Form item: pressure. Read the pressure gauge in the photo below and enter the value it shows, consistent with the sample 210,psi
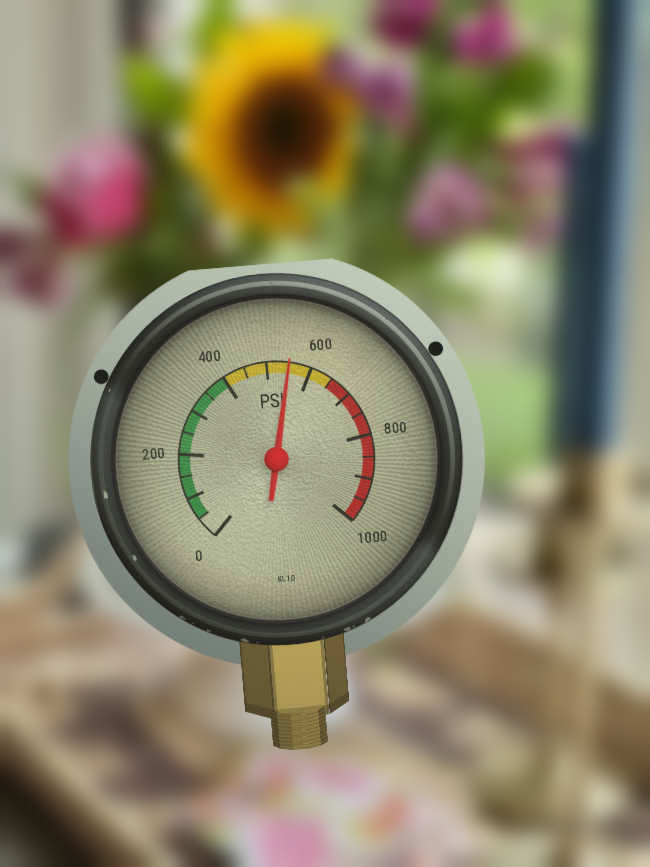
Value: 550,psi
